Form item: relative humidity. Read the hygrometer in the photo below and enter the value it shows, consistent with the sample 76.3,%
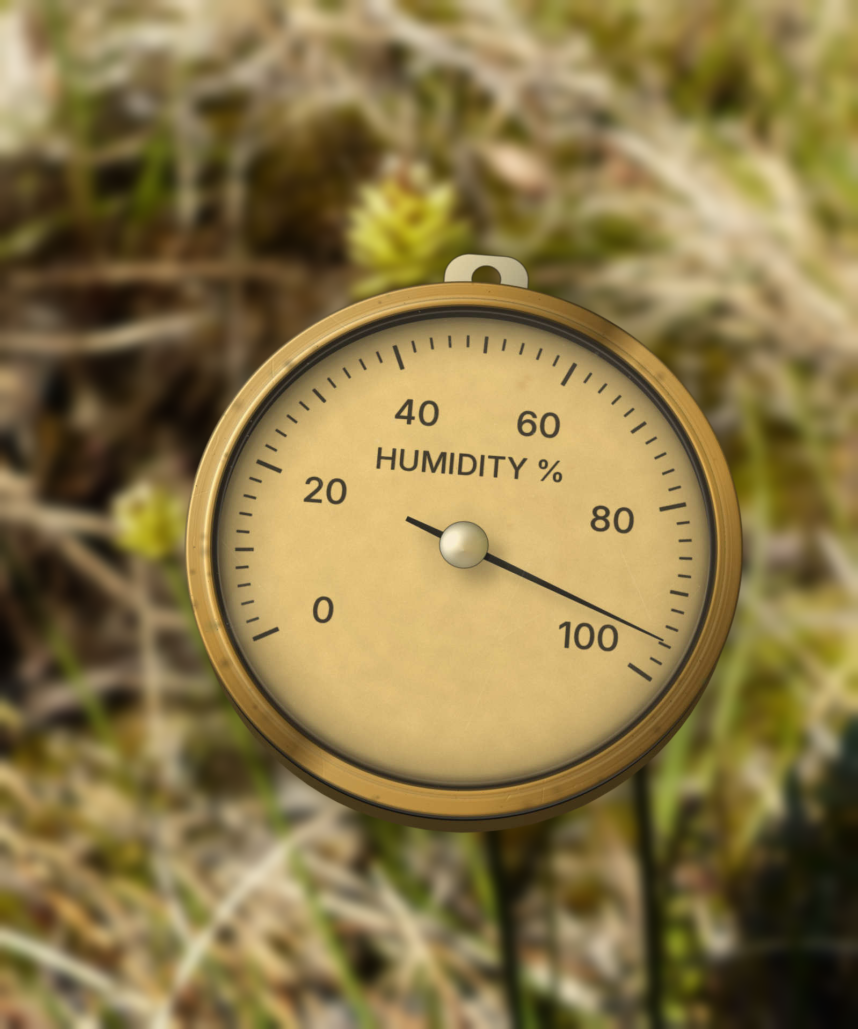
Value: 96,%
